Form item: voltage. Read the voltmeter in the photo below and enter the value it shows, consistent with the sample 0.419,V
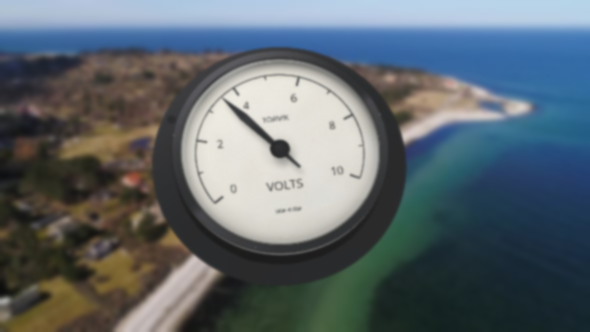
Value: 3.5,V
